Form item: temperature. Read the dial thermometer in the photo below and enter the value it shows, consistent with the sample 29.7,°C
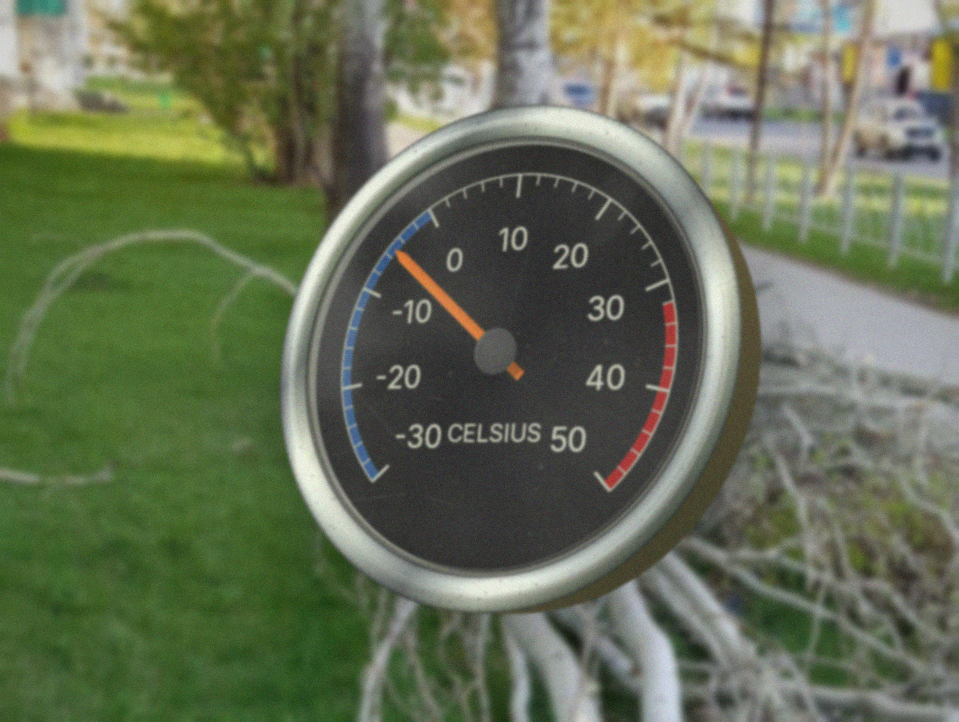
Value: -5,°C
